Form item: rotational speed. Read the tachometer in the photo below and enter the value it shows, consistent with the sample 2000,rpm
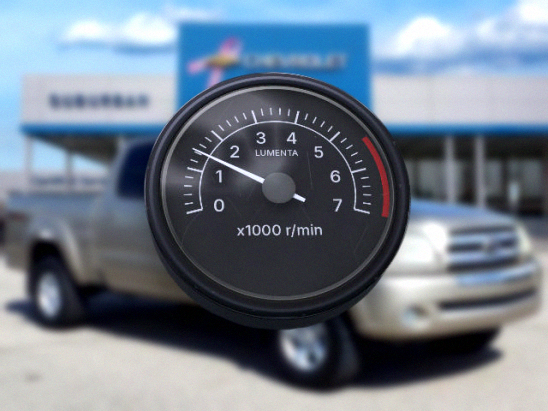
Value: 1400,rpm
